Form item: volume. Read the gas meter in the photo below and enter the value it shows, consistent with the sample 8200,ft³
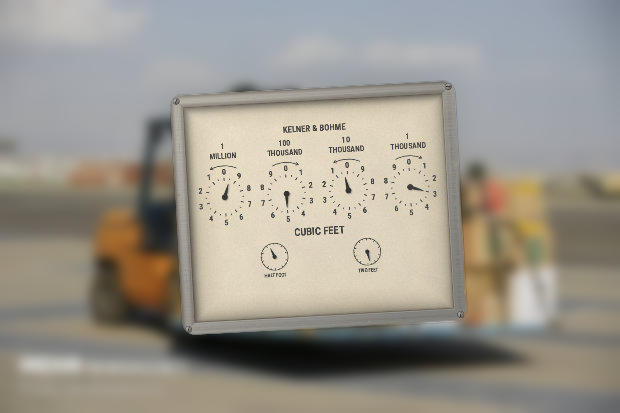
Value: 950300,ft³
